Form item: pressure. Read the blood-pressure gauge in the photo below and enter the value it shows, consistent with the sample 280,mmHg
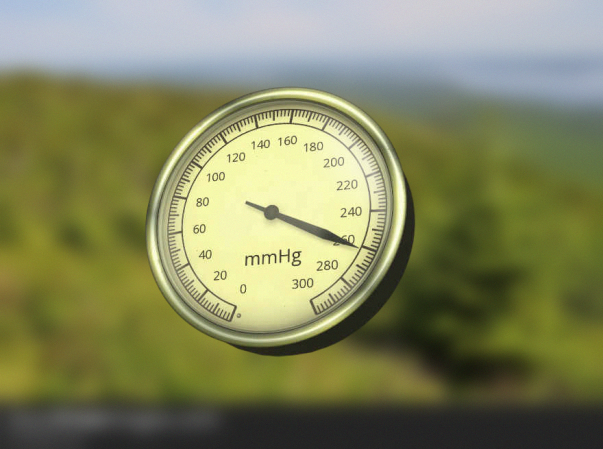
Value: 262,mmHg
